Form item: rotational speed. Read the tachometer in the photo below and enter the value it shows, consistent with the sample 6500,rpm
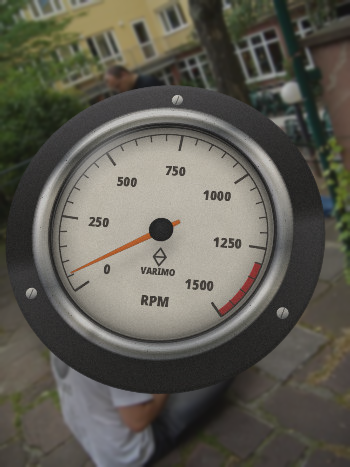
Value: 50,rpm
